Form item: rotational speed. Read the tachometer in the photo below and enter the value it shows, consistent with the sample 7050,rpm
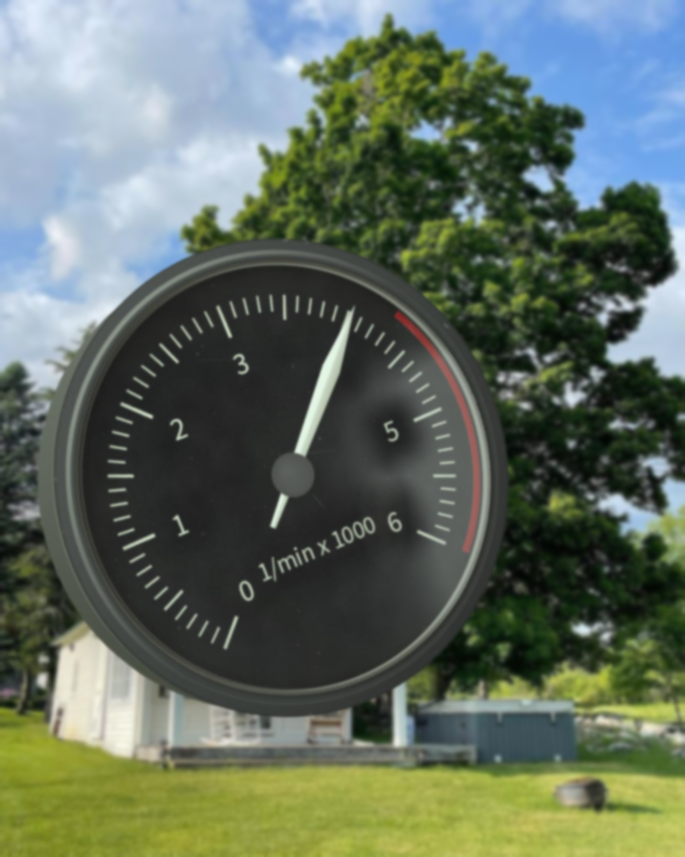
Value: 4000,rpm
